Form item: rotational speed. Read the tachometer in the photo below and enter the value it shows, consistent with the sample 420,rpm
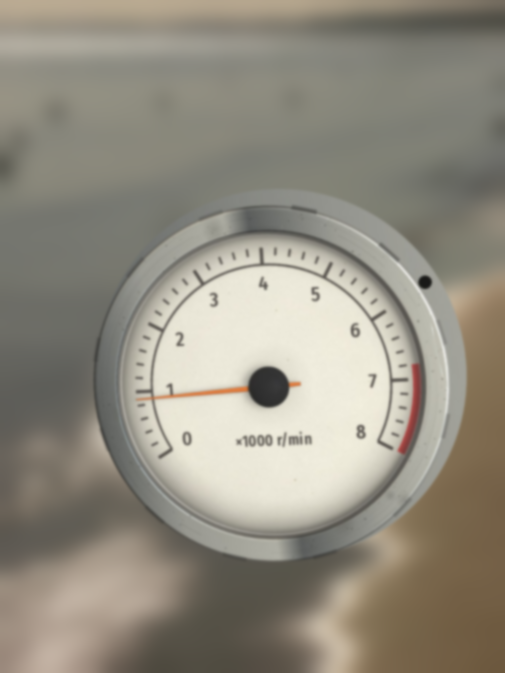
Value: 900,rpm
